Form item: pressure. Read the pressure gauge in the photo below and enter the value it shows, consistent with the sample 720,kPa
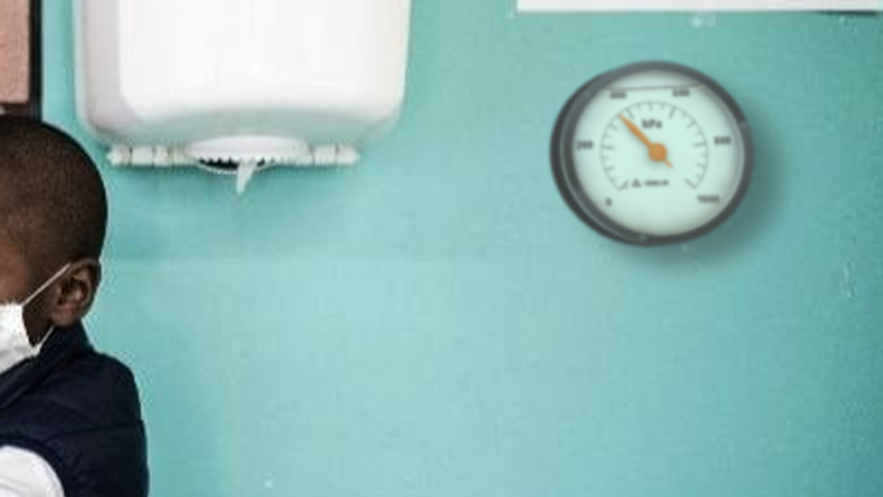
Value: 350,kPa
